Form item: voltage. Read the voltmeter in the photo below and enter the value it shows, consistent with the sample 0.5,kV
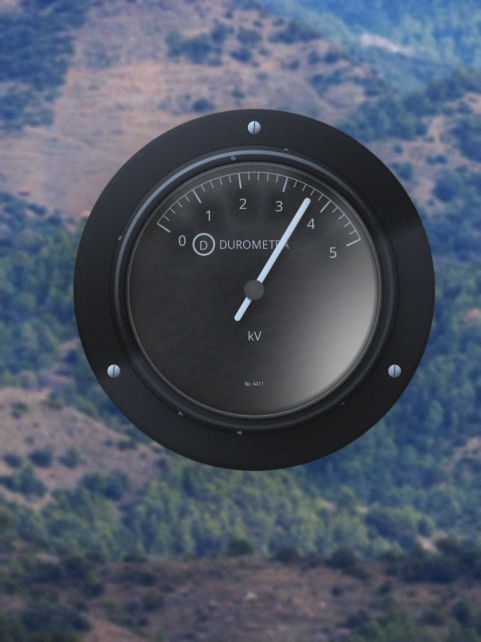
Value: 3.6,kV
